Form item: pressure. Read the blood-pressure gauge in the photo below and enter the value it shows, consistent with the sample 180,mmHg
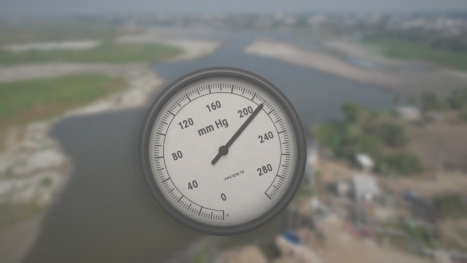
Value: 210,mmHg
